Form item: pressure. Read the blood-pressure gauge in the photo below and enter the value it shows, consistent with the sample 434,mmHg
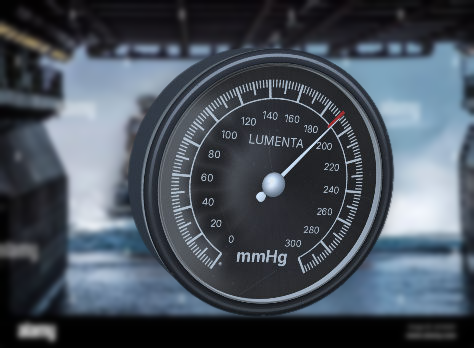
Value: 190,mmHg
